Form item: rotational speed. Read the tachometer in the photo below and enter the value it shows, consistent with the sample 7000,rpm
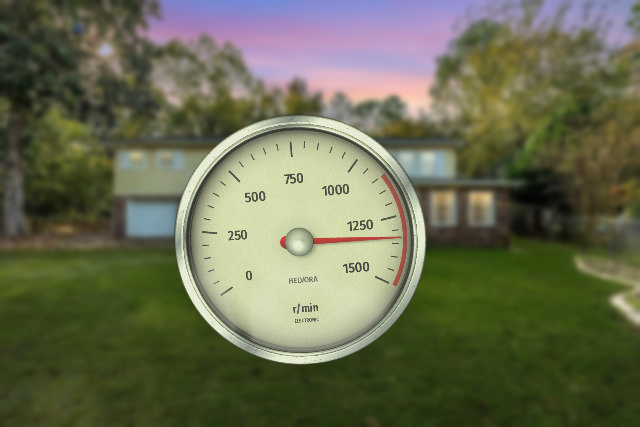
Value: 1325,rpm
